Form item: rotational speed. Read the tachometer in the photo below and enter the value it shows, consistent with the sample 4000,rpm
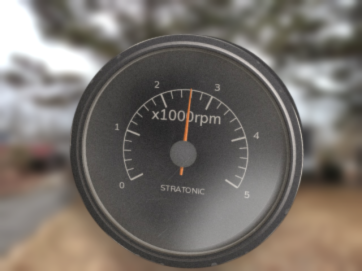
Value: 2600,rpm
